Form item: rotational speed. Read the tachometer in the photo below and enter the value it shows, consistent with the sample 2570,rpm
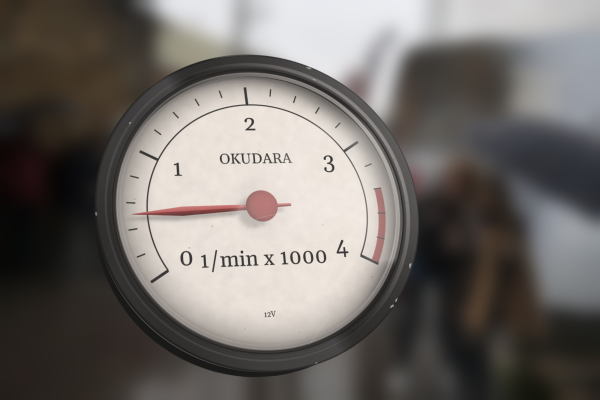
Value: 500,rpm
